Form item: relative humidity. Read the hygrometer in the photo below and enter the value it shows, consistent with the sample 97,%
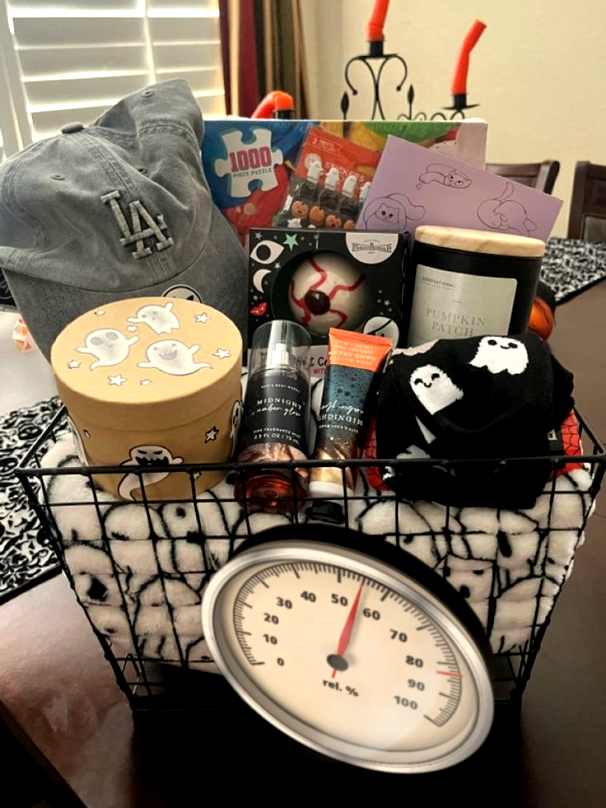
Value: 55,%
